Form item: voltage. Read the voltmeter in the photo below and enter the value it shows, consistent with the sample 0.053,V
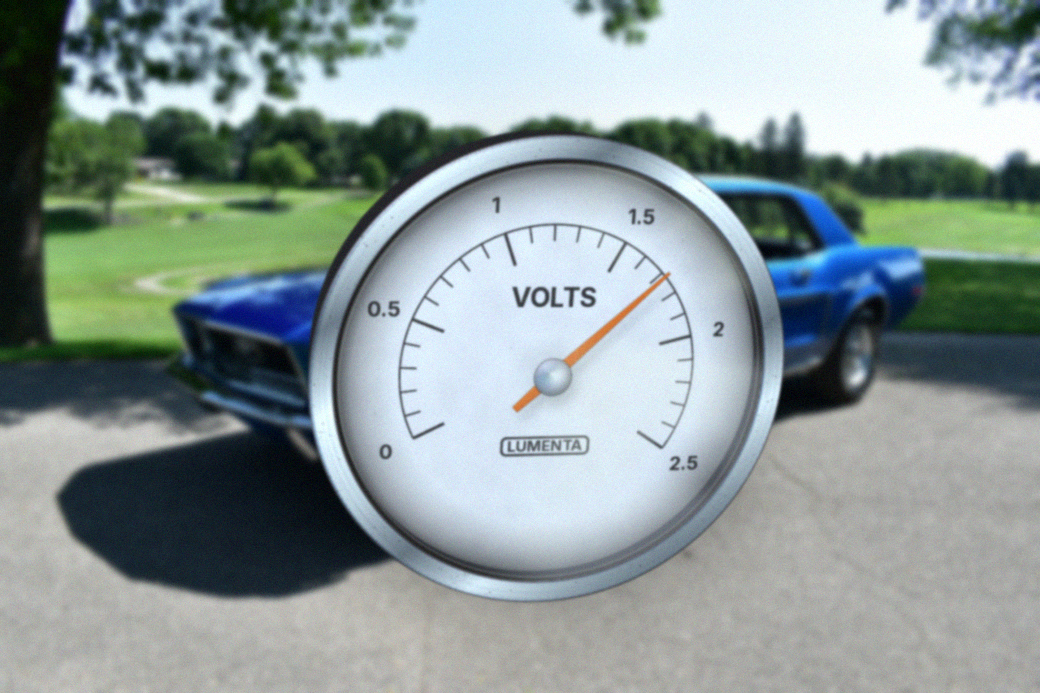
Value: 1.7,V
